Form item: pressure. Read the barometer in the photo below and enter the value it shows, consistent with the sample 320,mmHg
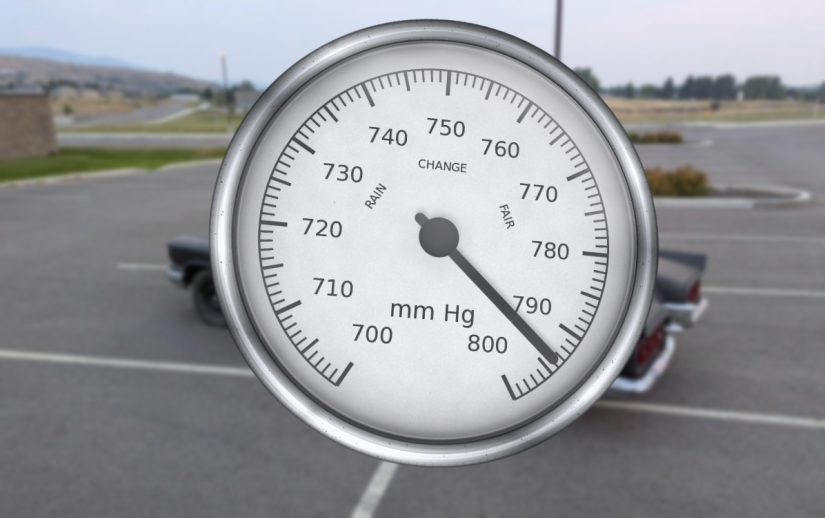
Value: 794,mmHg
